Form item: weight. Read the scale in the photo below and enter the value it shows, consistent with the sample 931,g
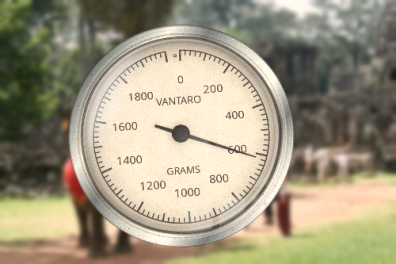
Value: 620,g
